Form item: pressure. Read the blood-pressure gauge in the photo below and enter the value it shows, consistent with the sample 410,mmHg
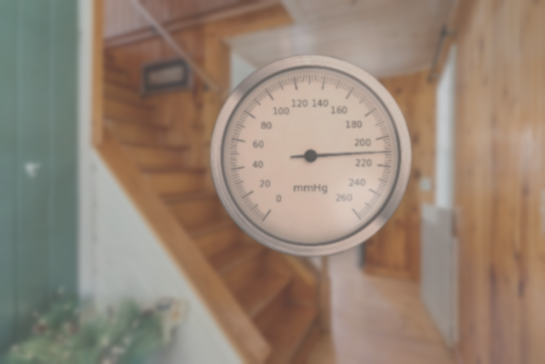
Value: 210,mmHg
